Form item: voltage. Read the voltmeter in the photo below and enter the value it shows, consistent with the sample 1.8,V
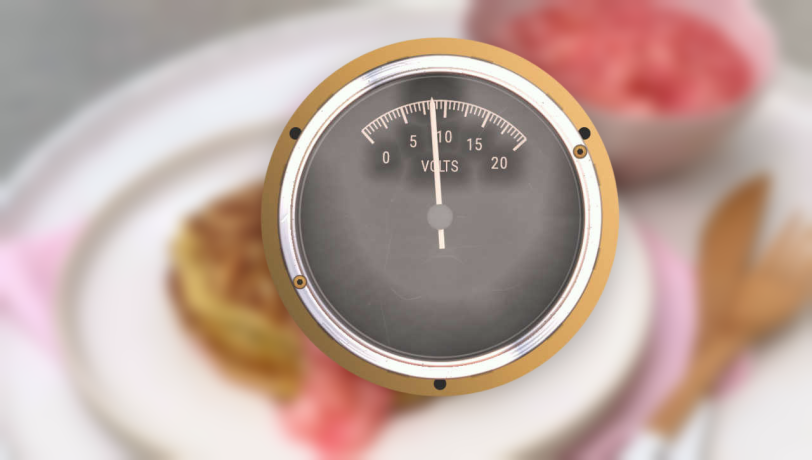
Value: 8.5,V
